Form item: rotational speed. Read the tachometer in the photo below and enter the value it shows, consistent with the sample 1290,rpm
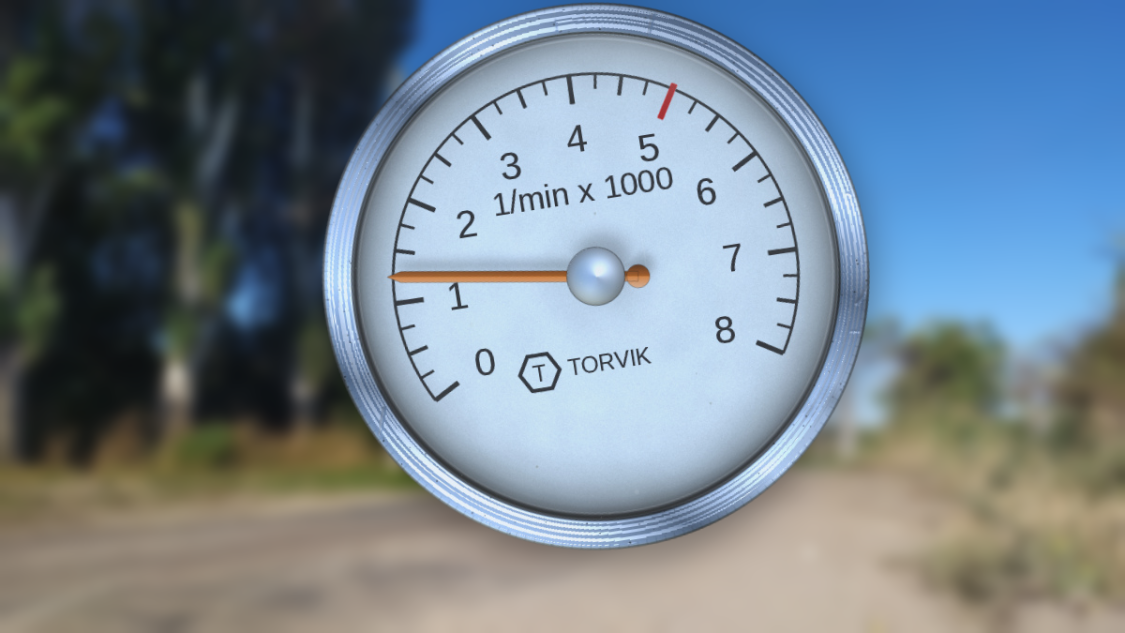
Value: 1250,rpm
